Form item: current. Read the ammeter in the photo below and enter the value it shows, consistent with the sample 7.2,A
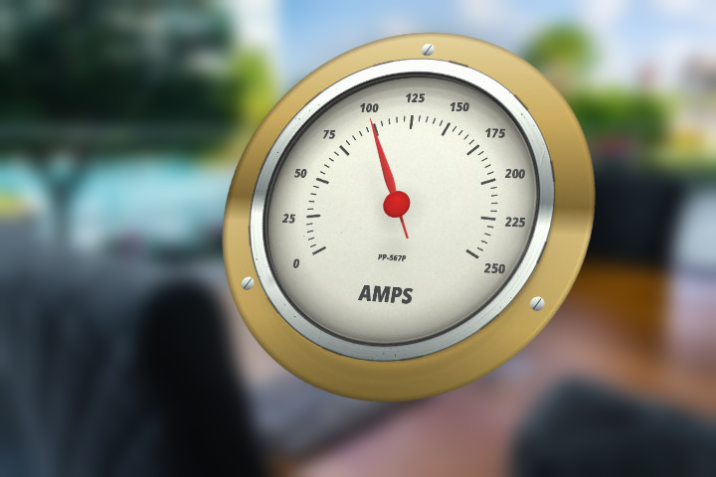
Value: 100,A
